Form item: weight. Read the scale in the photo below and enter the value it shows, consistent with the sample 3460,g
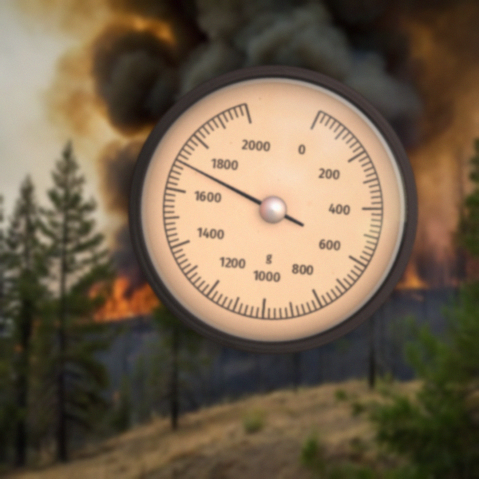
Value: 1700,g
